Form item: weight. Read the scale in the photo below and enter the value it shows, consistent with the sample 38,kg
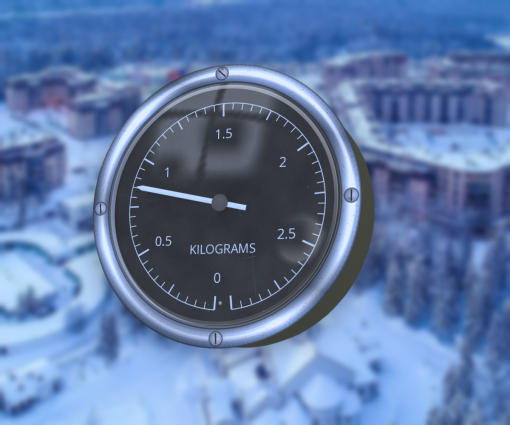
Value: 0.85,kg
